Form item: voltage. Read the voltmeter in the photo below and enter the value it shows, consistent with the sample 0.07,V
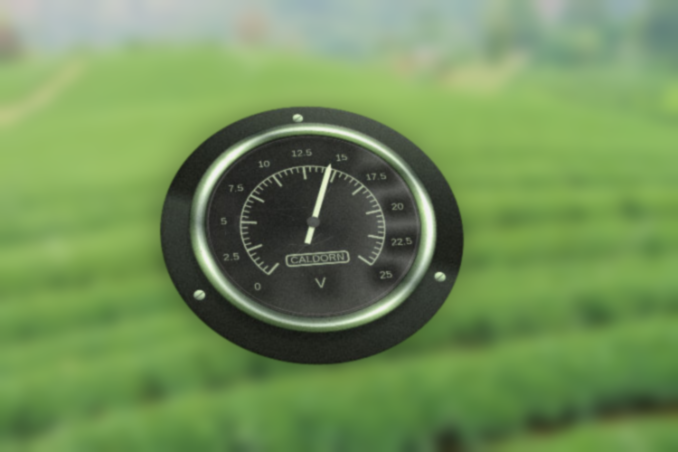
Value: 14.5,V
